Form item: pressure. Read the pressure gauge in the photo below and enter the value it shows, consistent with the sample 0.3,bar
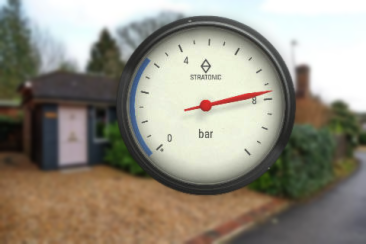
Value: 7.75,bar
